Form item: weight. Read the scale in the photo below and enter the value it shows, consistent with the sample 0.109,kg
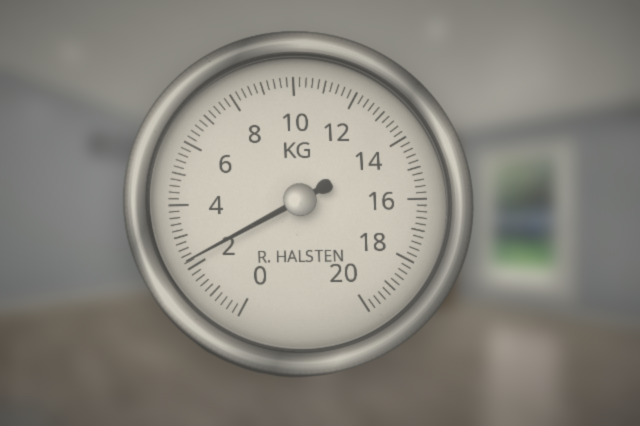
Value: 2.2,kg
